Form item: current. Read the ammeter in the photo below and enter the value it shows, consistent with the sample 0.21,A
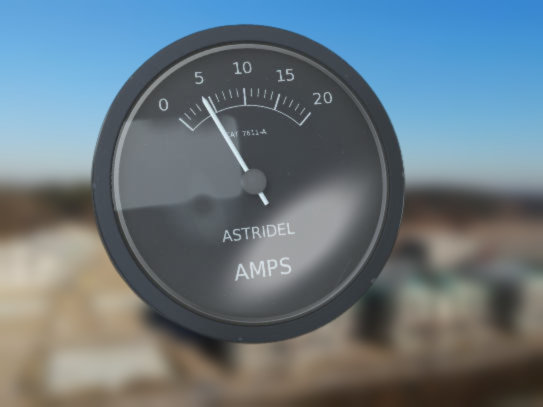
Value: 4,A
